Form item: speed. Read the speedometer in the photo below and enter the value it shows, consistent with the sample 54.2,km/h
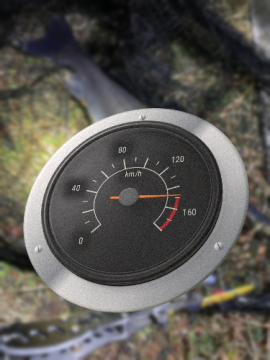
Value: 150,km/h
